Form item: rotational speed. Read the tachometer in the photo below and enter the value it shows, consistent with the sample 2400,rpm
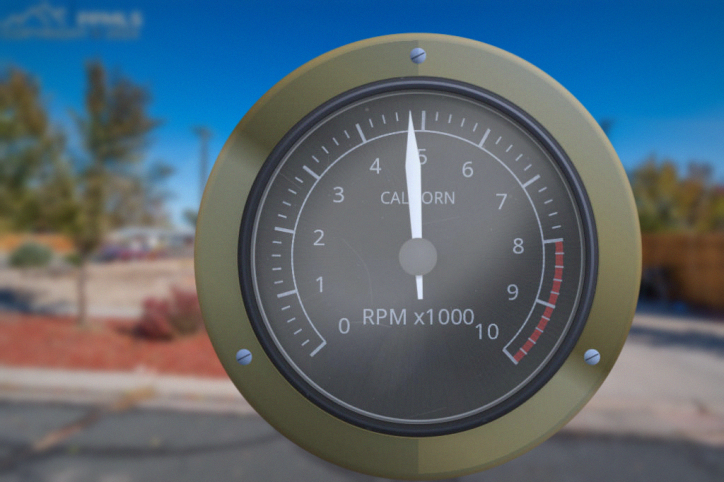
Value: 4800,rpm
